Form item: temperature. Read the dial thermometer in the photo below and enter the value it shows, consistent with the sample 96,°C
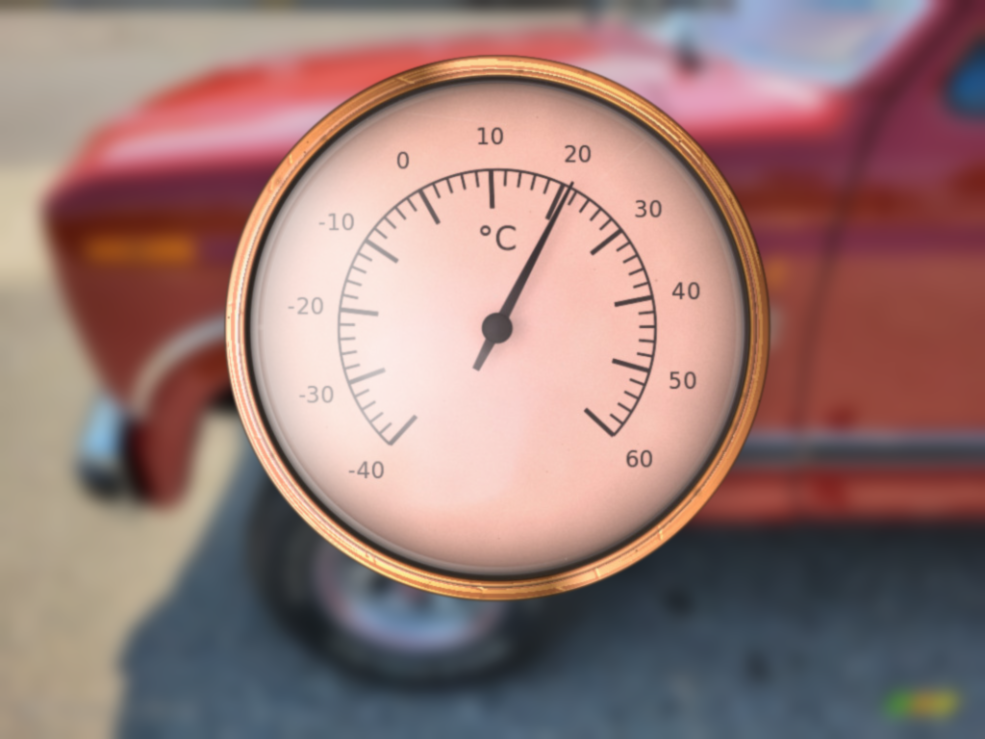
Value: 21,°C
